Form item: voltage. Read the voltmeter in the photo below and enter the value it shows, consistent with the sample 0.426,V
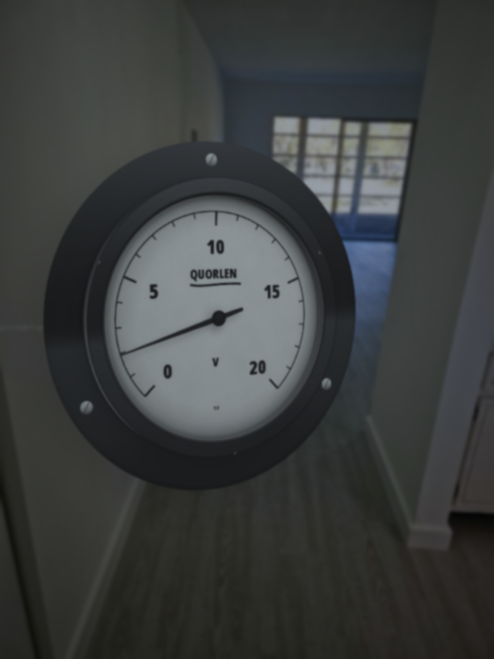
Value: 2,V
